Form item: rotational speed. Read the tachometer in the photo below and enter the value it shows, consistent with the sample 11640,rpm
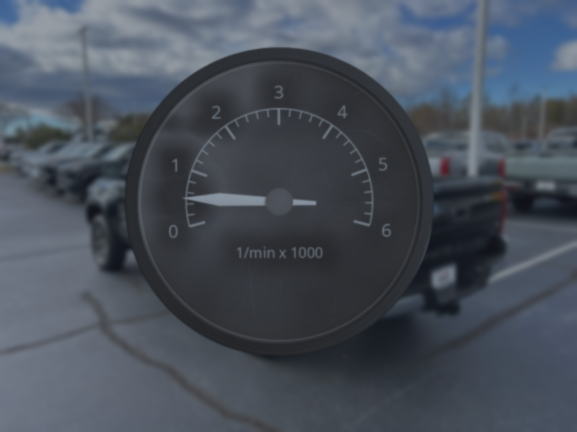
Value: 500,rpm
